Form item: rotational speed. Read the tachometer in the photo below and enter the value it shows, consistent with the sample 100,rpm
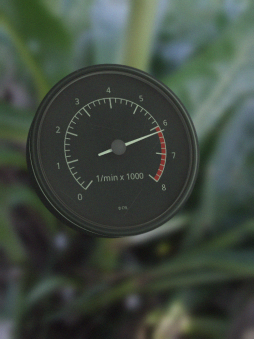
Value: 6200,rpm
